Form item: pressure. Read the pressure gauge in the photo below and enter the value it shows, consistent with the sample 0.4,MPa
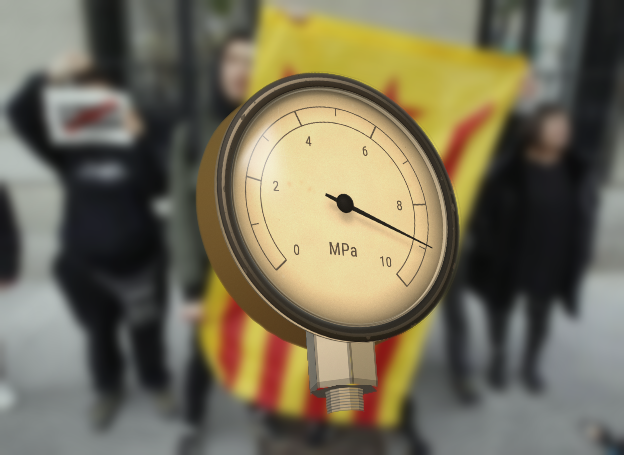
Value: 9,MPa
